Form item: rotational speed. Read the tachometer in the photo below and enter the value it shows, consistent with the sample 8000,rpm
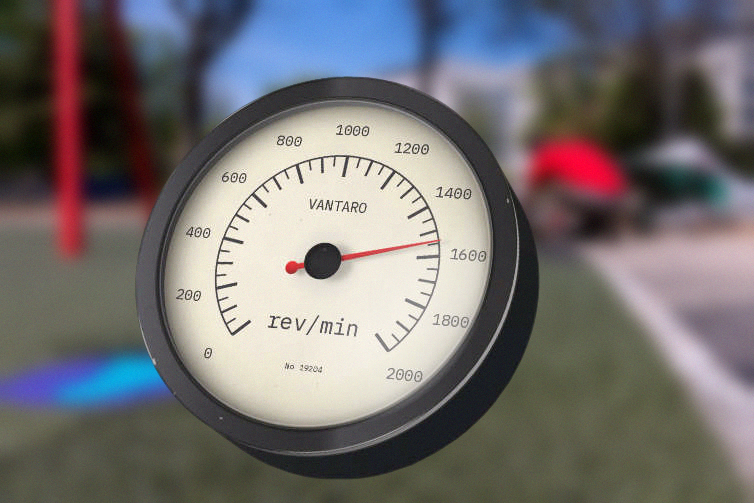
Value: 1550,rpm
